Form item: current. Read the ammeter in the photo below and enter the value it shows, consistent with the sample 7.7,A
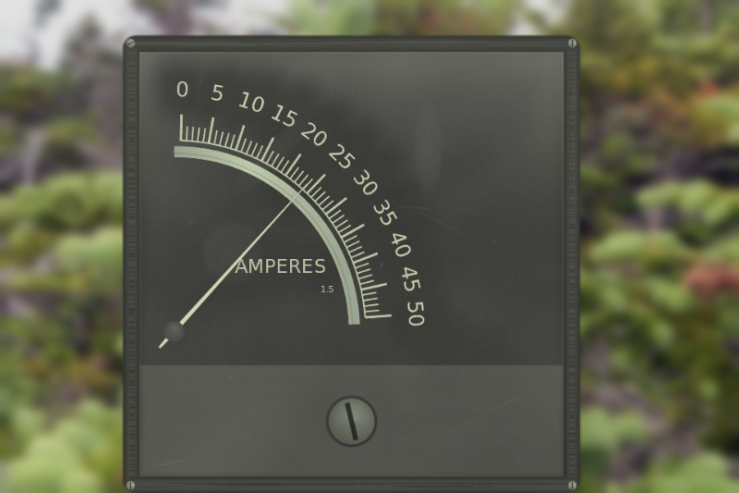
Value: 24,A
